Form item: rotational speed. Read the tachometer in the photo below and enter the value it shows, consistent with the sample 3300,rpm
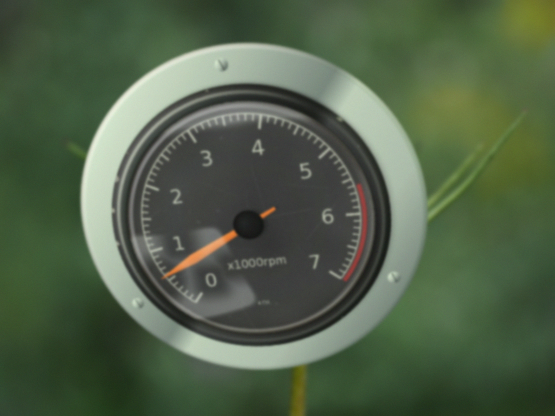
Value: 600,rpm
